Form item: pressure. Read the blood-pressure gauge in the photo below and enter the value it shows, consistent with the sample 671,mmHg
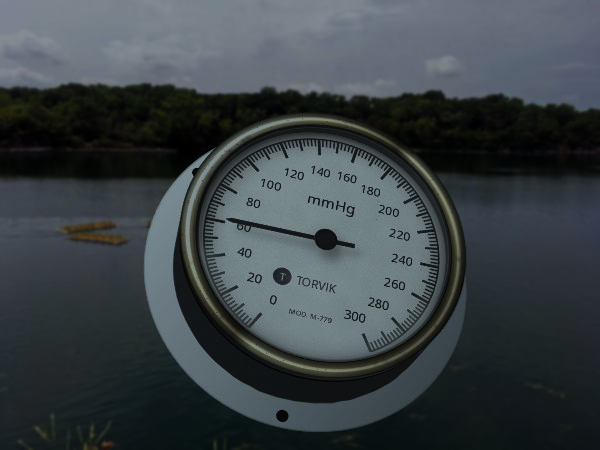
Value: 60,mmHg
